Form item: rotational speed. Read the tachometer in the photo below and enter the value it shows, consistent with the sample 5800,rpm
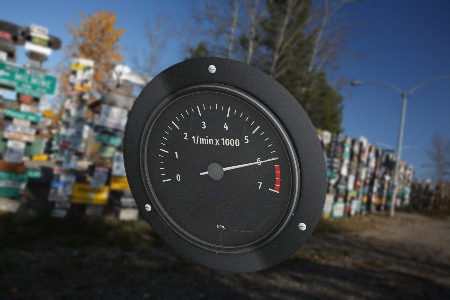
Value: 6000,rpm
